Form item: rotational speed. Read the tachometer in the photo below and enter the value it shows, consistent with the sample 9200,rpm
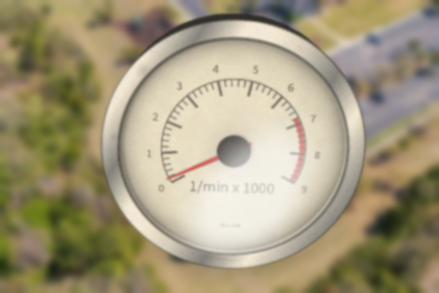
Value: 200,rpm
